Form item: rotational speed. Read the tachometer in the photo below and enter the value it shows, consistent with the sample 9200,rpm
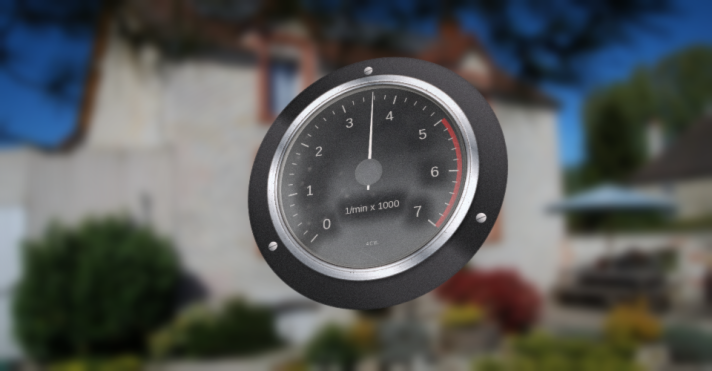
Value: 3600,rpm
